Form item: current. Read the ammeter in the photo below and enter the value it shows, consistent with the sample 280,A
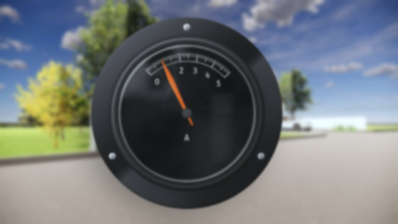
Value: 1,A
